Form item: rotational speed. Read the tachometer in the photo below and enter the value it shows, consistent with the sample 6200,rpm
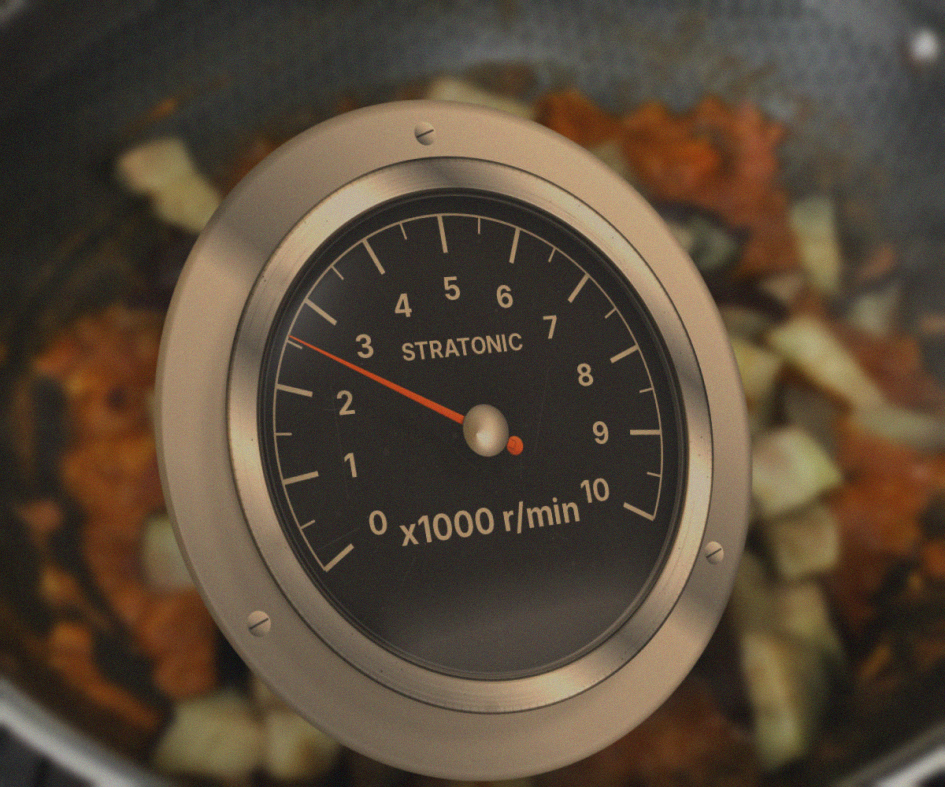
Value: 2500,rpm
